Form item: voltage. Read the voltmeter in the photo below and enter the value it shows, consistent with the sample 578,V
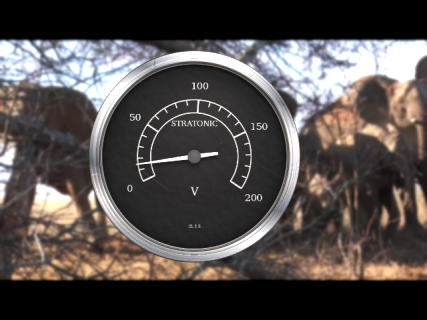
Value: 15,V
